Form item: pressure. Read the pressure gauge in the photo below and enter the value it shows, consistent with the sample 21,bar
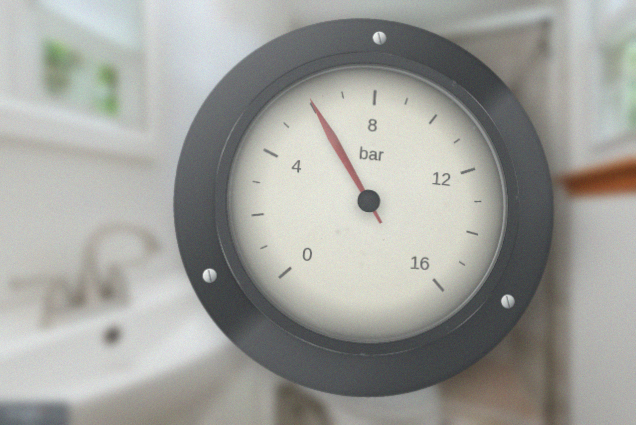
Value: 6,bar
